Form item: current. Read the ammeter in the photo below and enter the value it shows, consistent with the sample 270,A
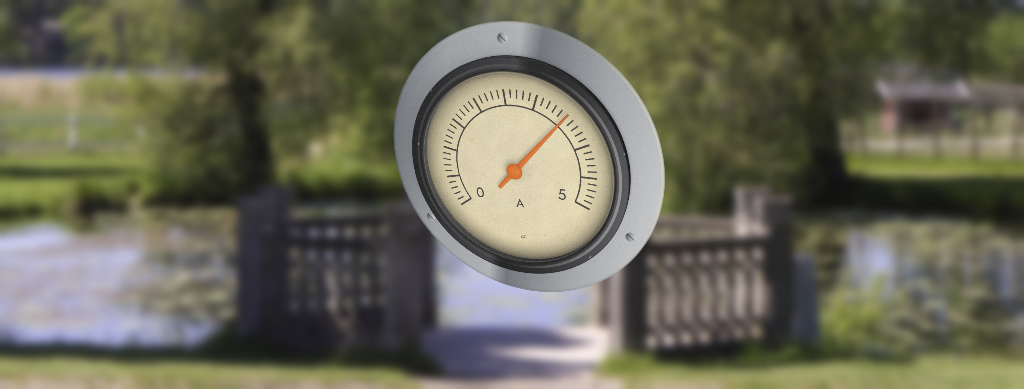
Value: 3.5,A
